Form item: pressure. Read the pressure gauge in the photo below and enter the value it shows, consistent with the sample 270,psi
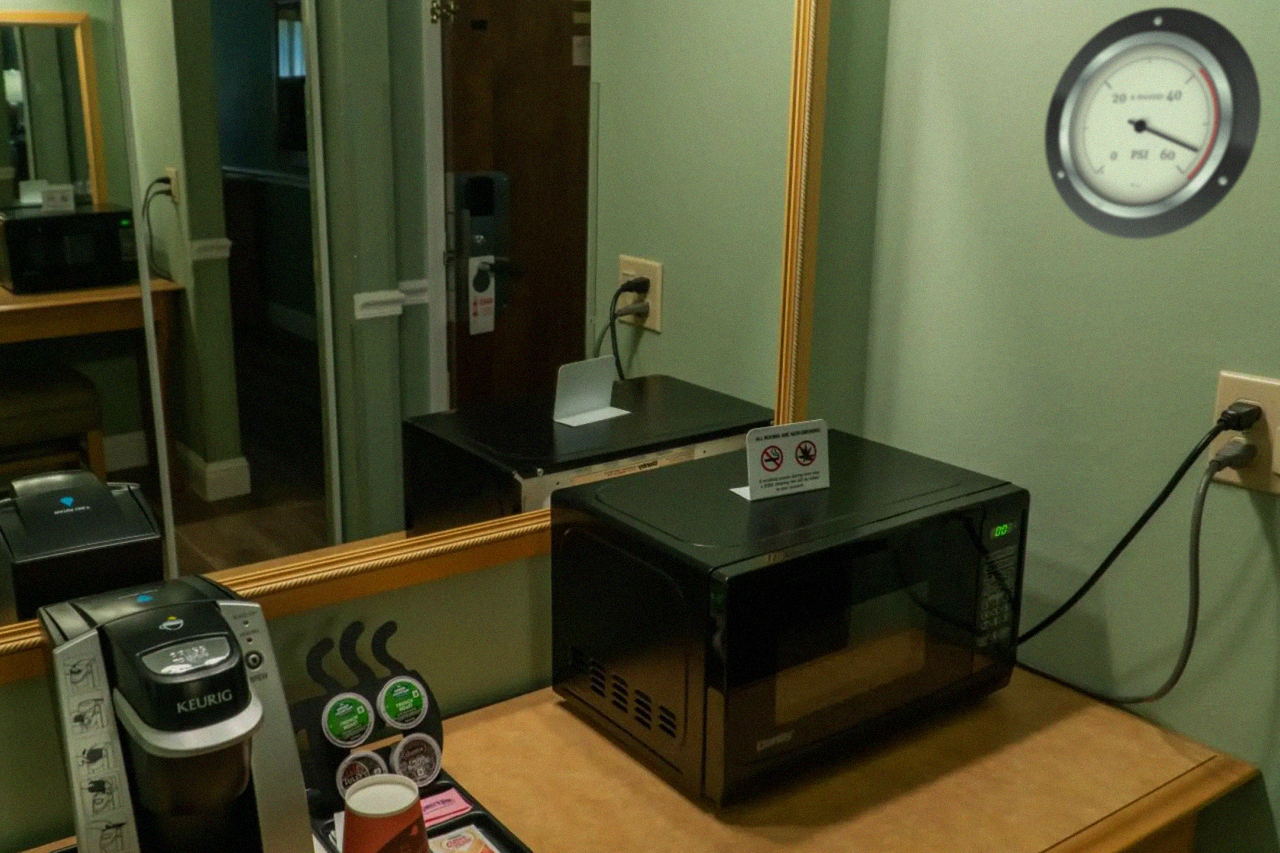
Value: 55,psi
